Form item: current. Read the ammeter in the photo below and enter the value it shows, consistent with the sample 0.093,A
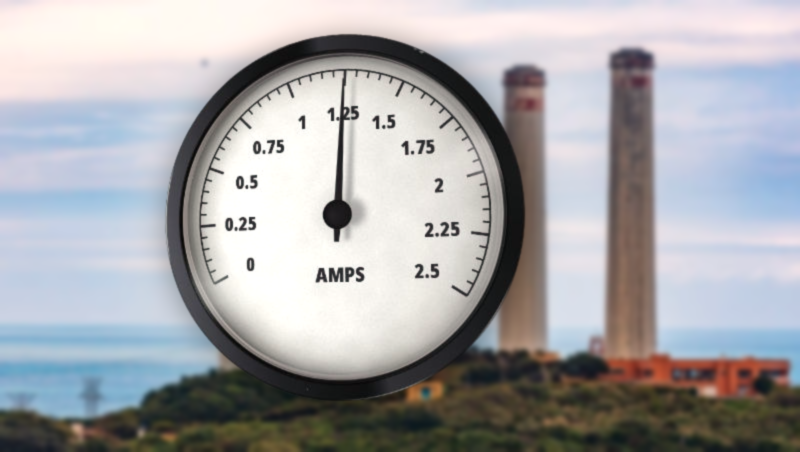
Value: 1.25,A
